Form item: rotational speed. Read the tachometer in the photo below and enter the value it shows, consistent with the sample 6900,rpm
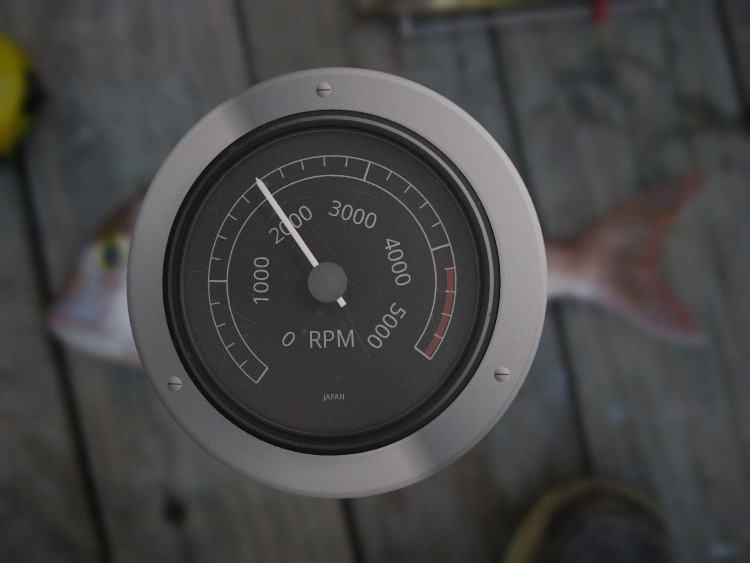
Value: 2000,rpm
